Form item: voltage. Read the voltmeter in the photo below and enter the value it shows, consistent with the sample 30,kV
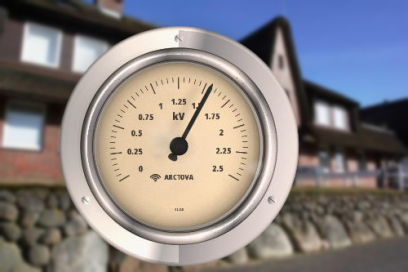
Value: 1.55,kV
